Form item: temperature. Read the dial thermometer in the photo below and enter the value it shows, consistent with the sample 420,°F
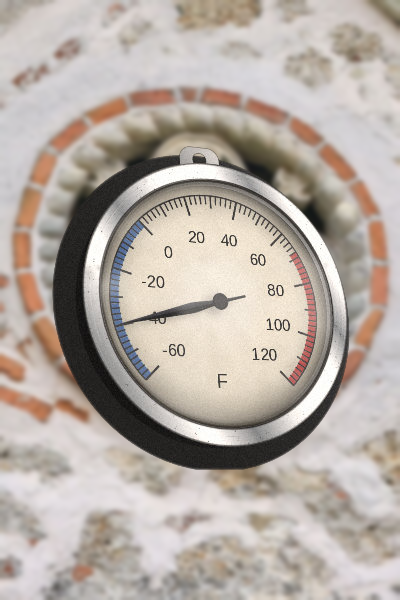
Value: -40,°F
